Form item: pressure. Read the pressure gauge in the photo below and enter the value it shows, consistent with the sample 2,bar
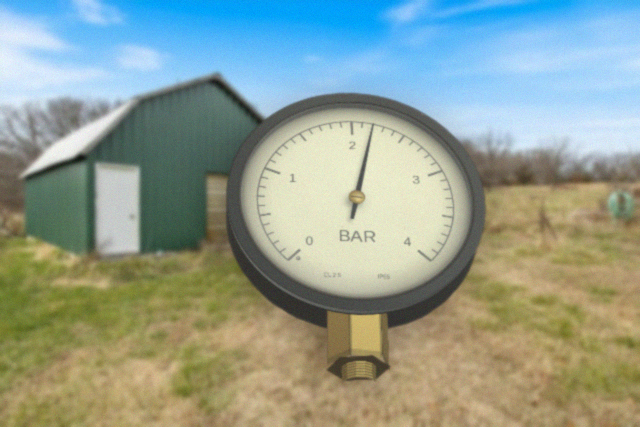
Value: 2.2,bar
